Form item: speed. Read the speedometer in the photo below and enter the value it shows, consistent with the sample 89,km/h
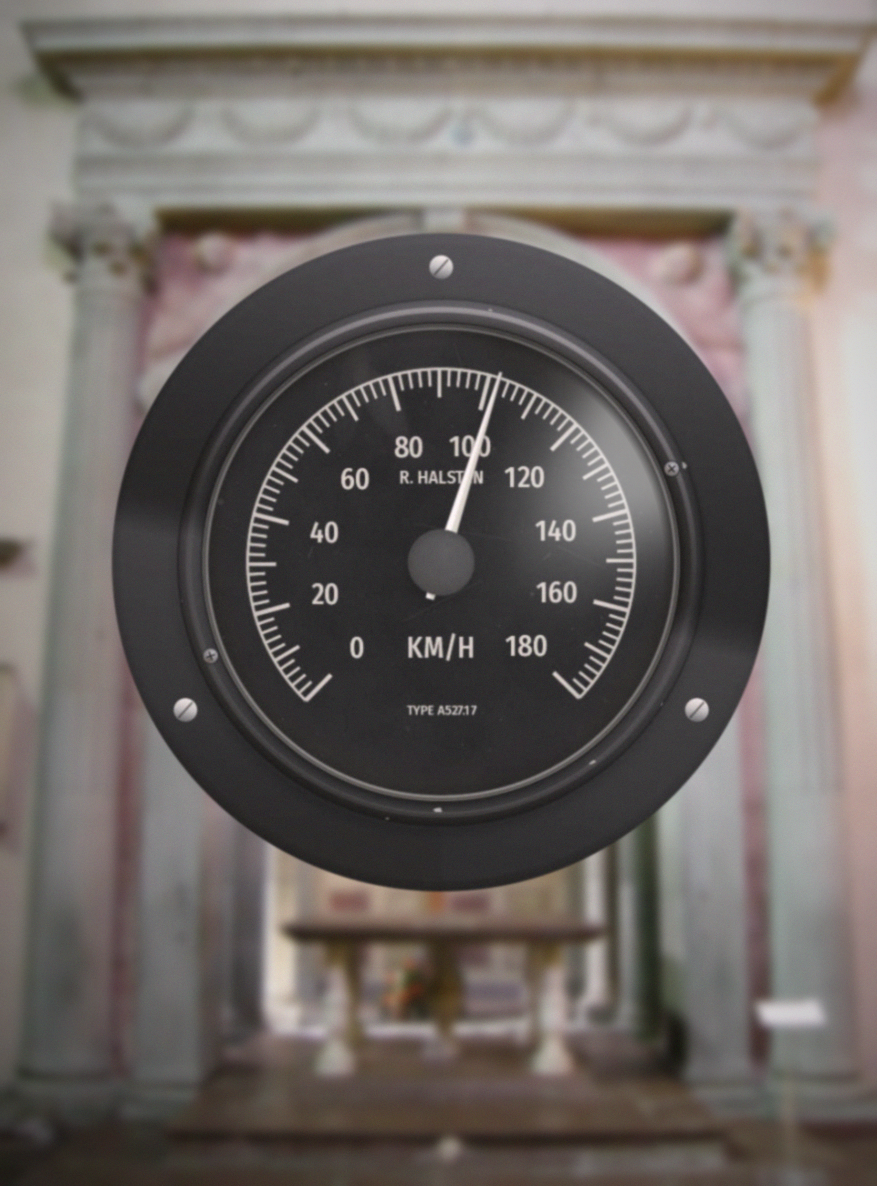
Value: 102,km/h
